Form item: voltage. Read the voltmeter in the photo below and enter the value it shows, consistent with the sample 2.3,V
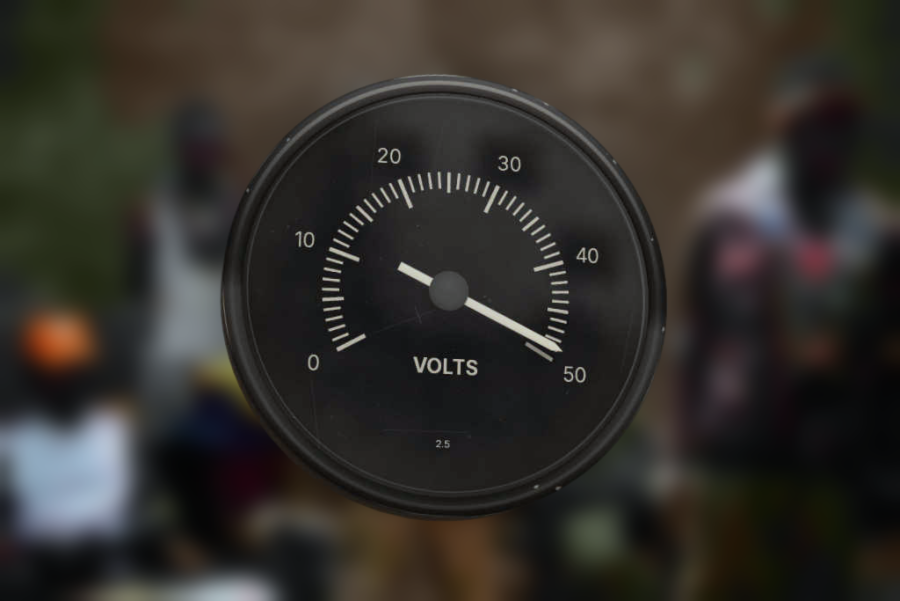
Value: 49,V
